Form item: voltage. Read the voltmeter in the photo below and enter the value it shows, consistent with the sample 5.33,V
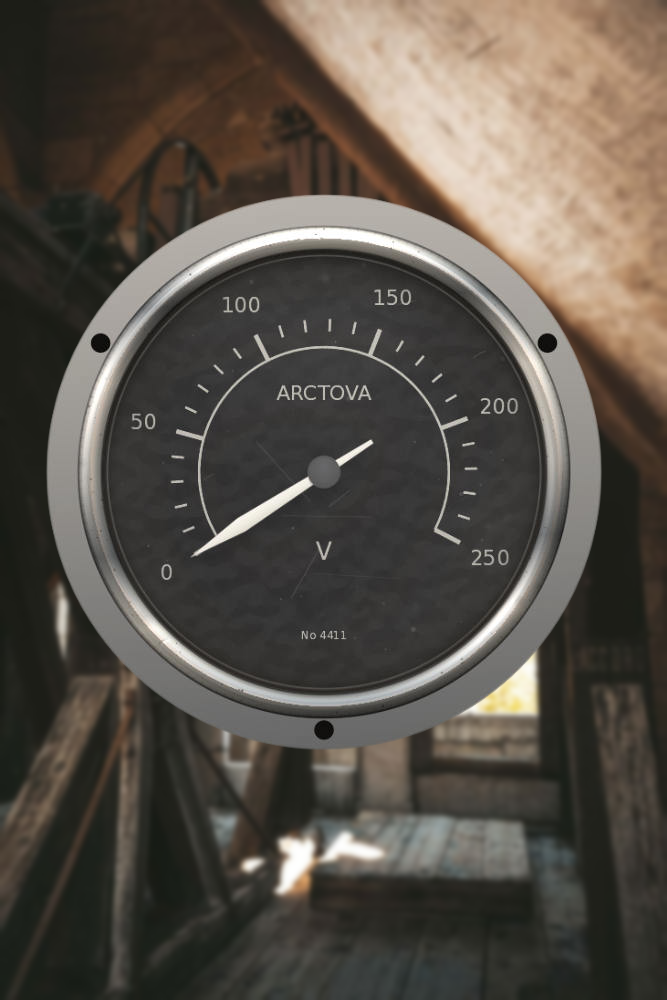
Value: 0,V
